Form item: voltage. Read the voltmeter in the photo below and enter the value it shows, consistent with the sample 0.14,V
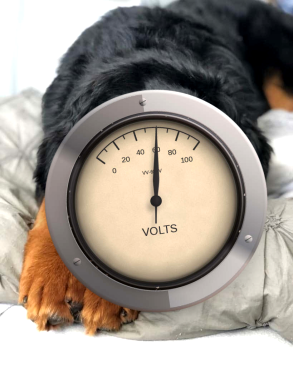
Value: 60,V
